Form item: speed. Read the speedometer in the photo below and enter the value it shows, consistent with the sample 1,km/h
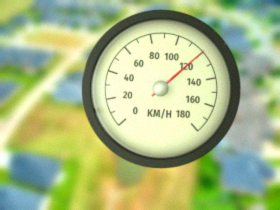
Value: 120,km/h
